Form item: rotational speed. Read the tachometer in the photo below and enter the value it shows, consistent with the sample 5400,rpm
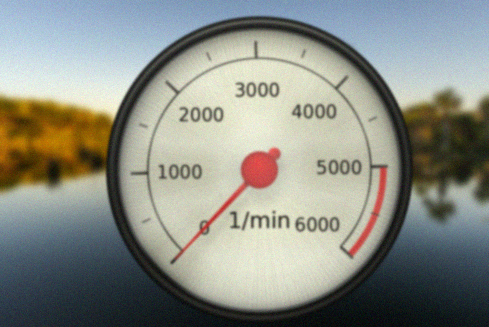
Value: 0,rpm
